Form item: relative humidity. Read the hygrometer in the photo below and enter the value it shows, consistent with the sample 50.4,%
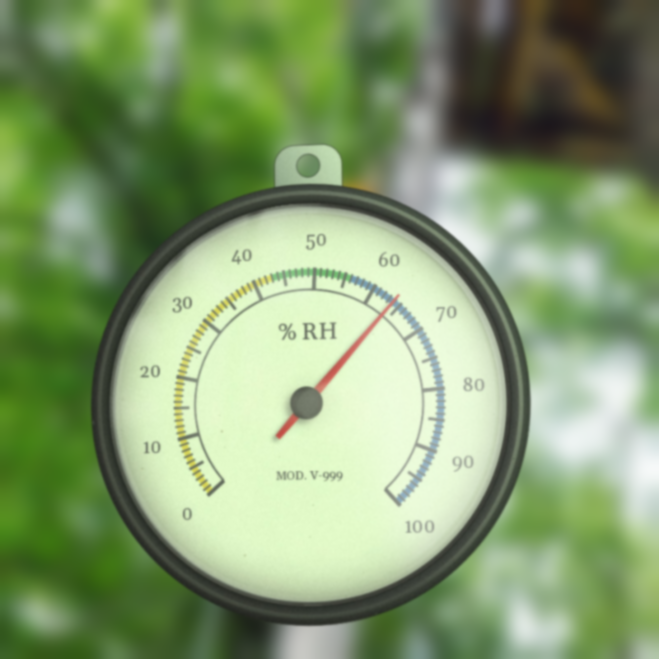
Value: 64,%
